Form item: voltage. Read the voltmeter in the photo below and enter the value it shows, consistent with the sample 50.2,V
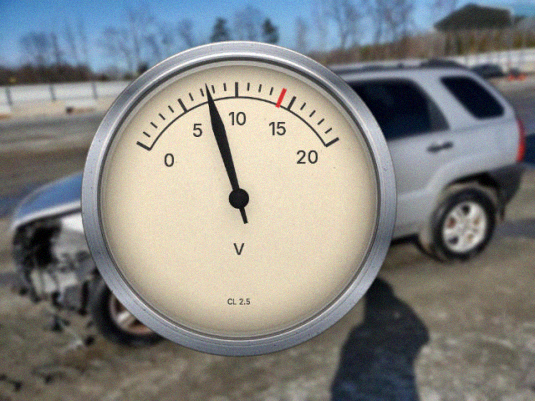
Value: 7.5,V
